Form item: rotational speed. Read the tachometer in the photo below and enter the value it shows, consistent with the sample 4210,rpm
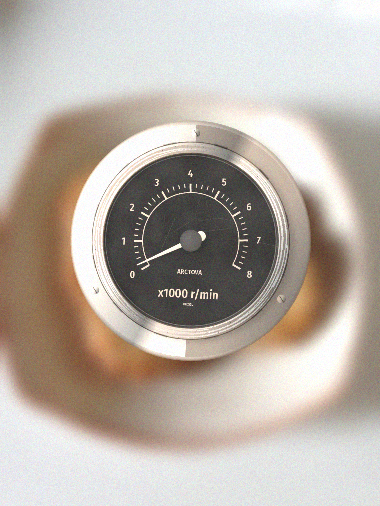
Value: 200,rpm
